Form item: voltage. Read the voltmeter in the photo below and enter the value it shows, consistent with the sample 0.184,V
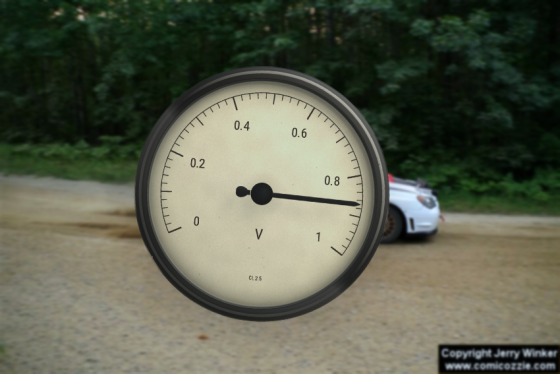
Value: 0.87,V
